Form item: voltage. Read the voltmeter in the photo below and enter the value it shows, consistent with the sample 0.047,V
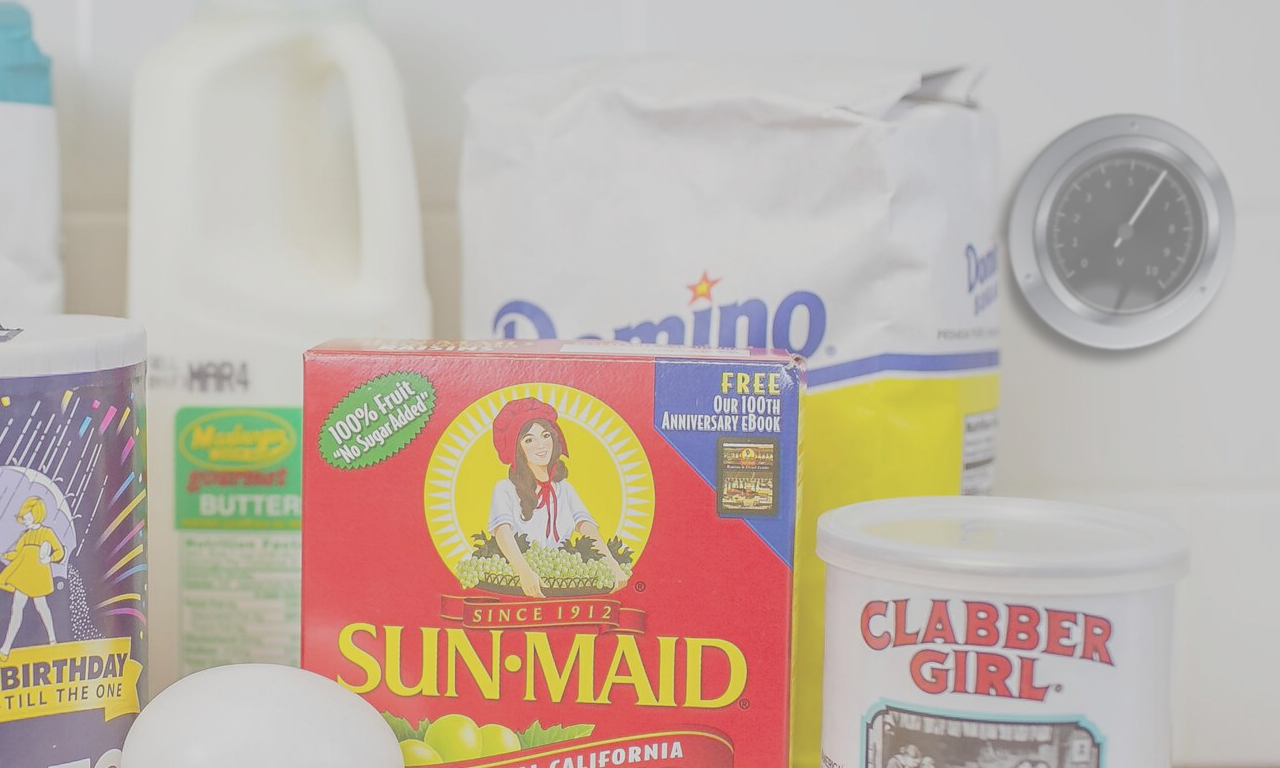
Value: 6,V
